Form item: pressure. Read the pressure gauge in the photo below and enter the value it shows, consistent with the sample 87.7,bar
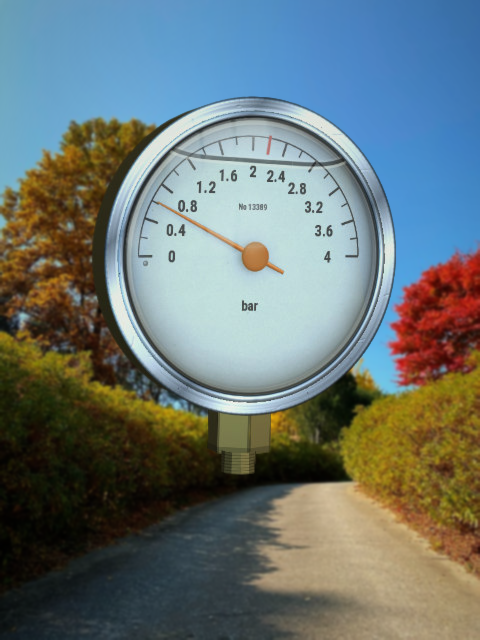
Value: 0.6,bar
